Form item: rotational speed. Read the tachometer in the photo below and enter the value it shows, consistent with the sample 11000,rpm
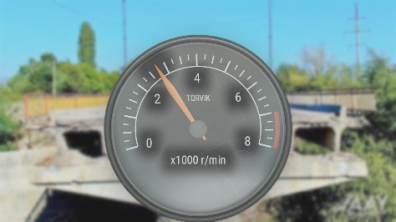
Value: 2750,rpm
